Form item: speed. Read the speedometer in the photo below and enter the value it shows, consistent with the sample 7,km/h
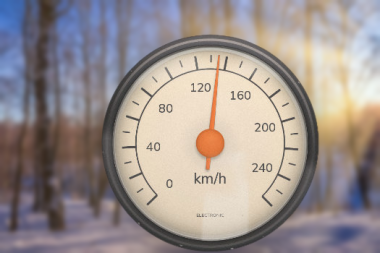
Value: 135,km/h
